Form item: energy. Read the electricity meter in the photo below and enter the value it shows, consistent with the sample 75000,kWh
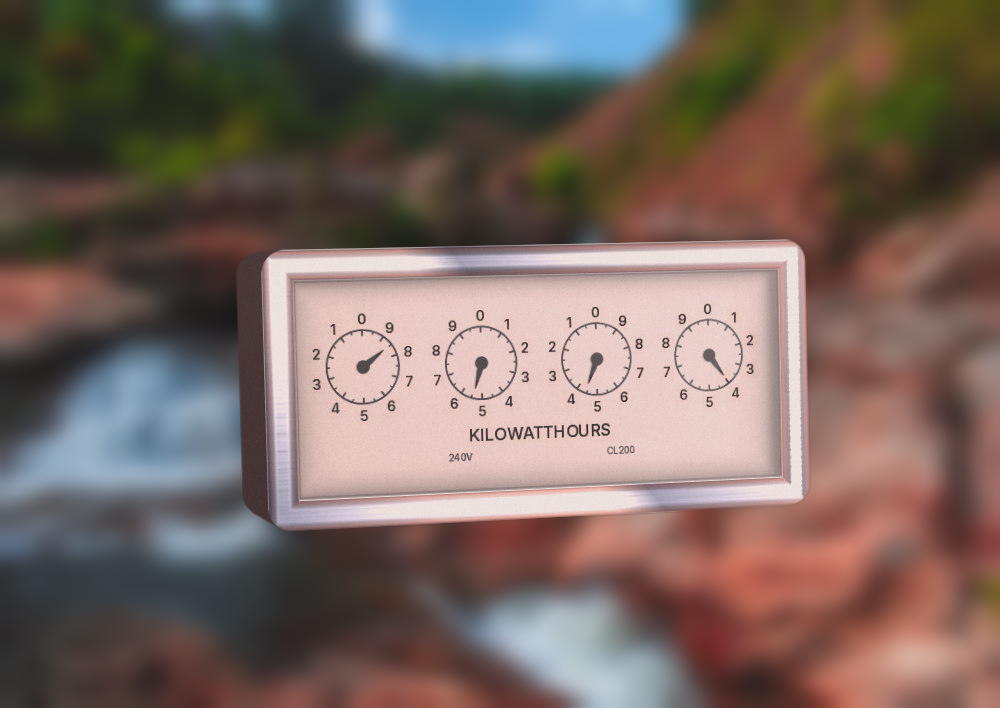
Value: 8544,kWh
